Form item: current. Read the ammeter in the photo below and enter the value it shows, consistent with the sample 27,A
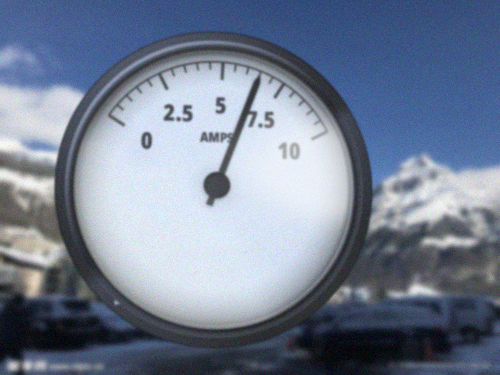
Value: 6.5,A
